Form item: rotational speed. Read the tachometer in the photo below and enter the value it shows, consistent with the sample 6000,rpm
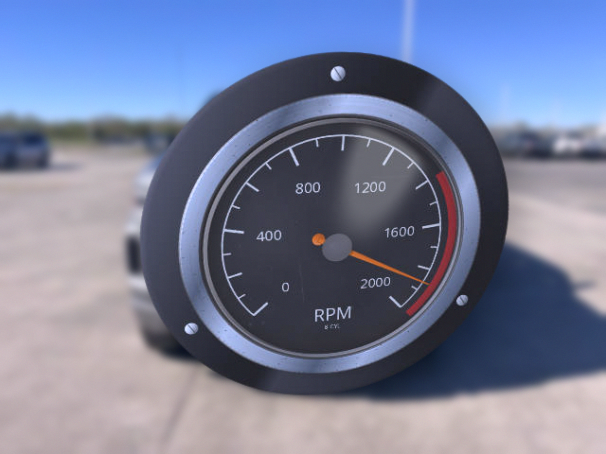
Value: 1850,rpm
